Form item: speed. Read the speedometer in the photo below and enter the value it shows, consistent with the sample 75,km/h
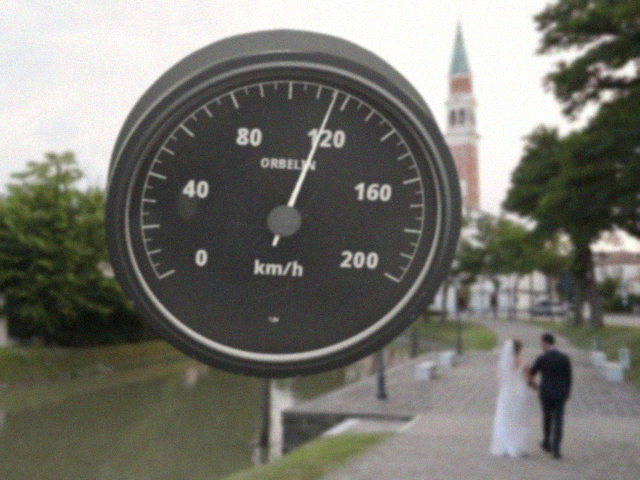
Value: 115,km/h
